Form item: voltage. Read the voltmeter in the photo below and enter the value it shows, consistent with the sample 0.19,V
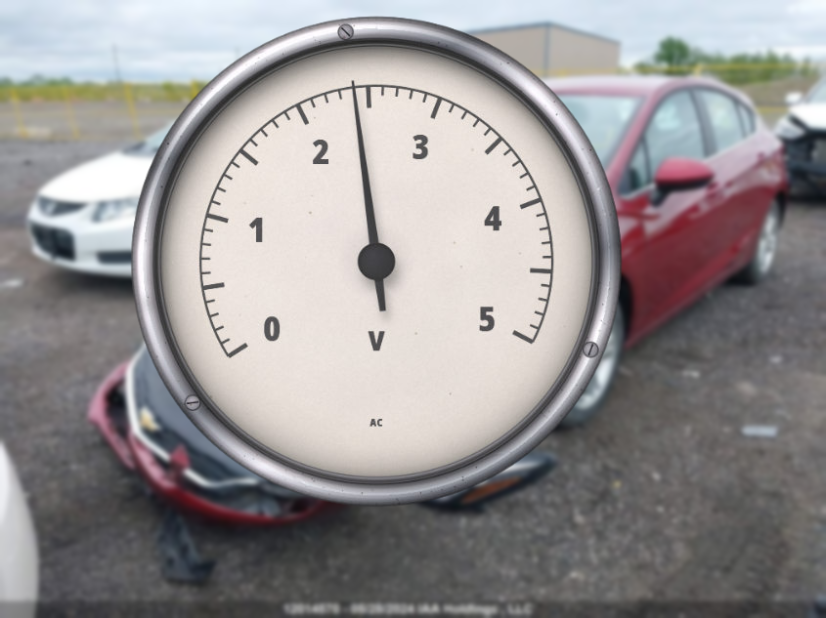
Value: 2.4,V
